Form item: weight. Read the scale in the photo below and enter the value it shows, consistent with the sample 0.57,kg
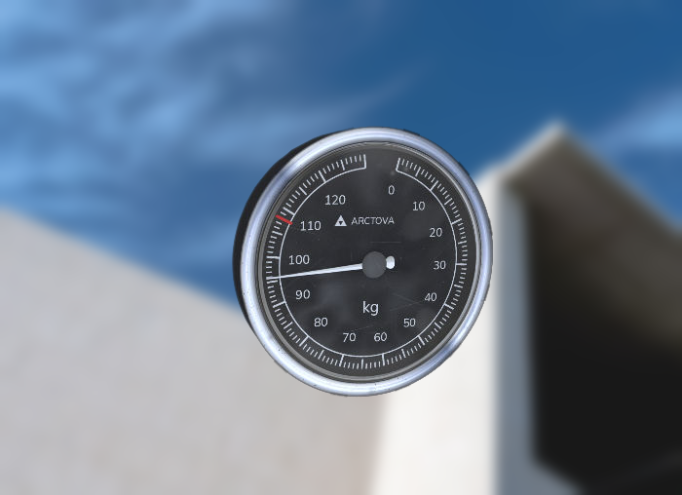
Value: 96,kg
